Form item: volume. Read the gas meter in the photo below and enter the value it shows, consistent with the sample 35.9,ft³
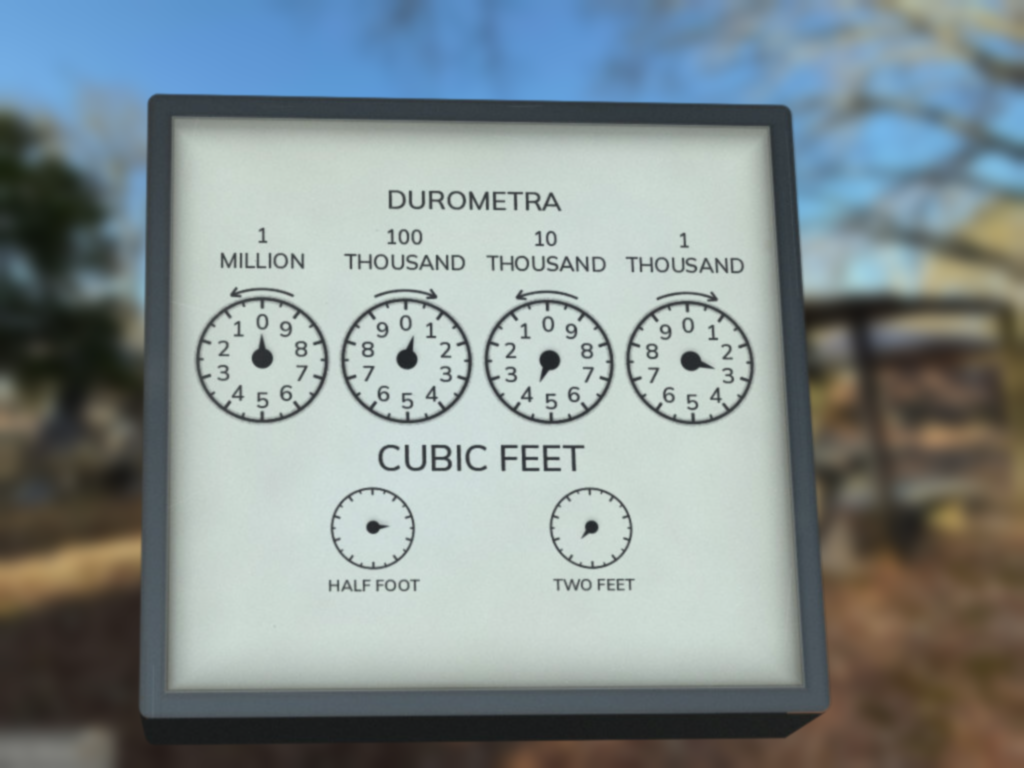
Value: 4300,ft³
